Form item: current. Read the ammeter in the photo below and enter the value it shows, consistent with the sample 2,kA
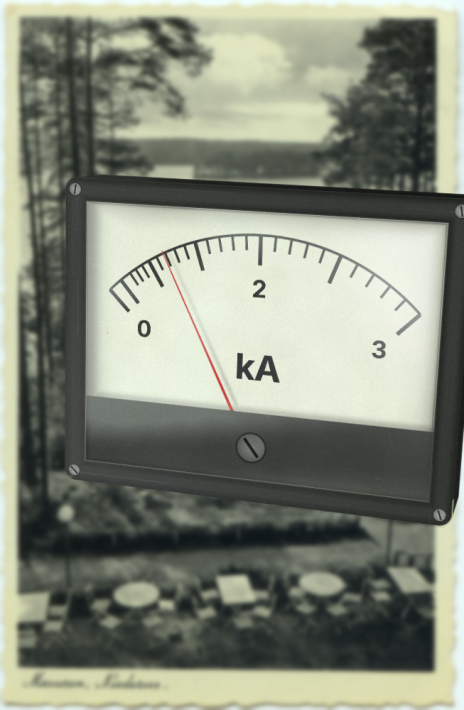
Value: 1.2,kA
